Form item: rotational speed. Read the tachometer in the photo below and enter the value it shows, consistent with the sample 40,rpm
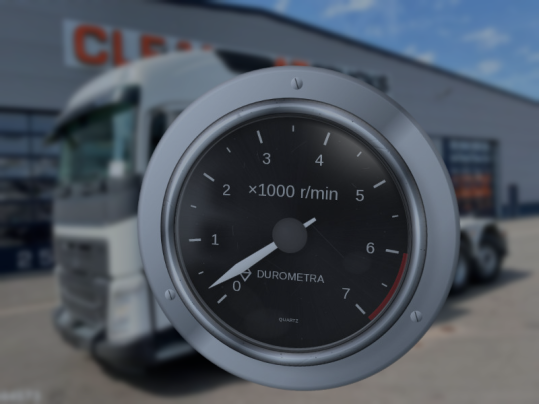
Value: 250,rpm
